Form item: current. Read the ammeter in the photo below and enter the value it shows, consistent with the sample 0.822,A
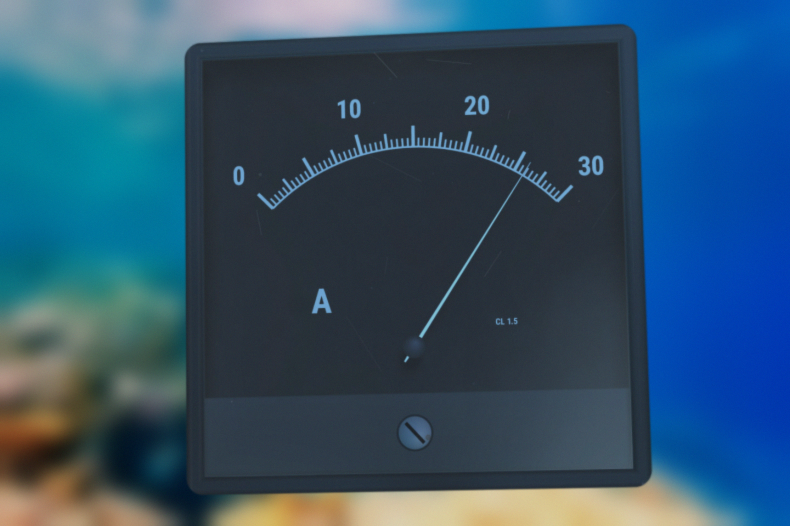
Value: 26,A
